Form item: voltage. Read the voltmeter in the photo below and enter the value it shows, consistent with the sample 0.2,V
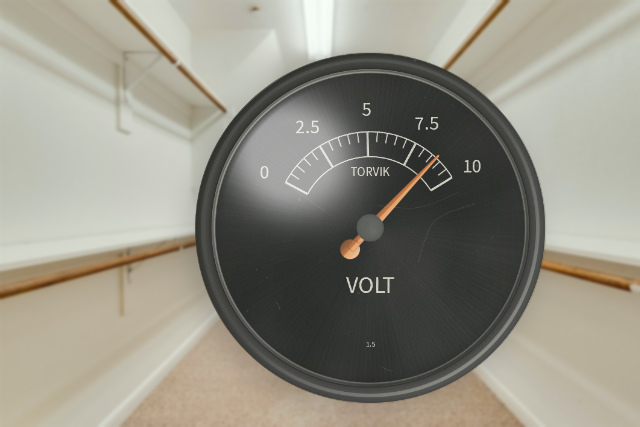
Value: 8.75,V
